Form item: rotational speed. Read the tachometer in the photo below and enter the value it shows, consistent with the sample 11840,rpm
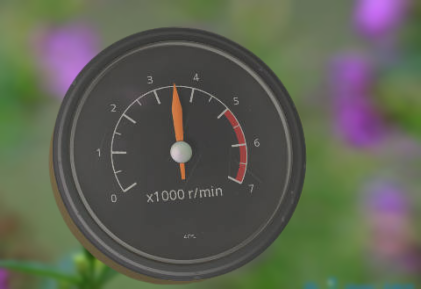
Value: 3500,rpm
